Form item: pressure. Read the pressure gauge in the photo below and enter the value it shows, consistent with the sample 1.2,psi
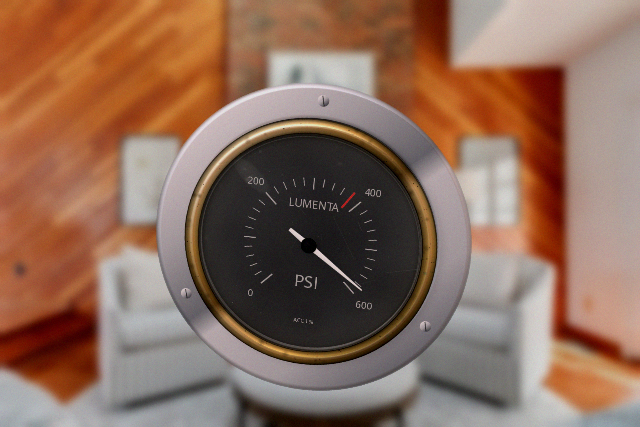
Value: 580,psi
